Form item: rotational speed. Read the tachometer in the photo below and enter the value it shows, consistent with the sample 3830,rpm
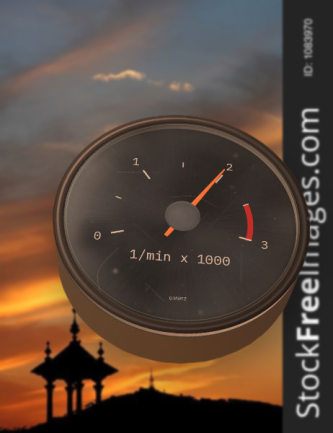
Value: 2000,rpm
